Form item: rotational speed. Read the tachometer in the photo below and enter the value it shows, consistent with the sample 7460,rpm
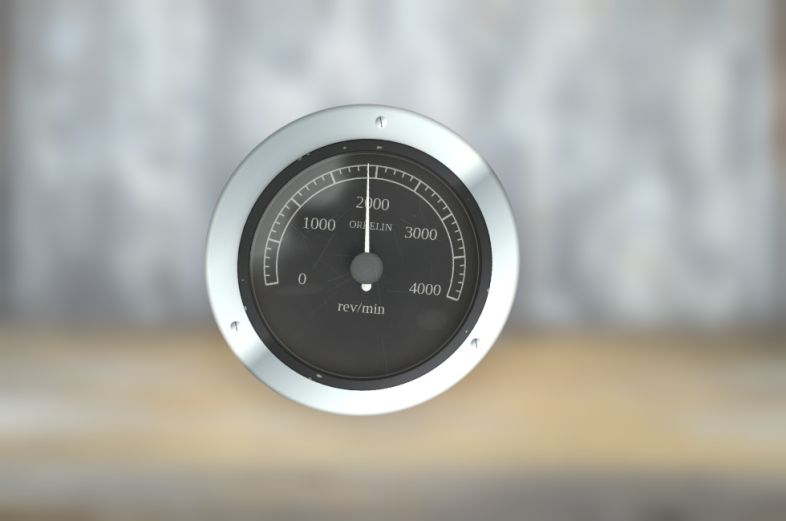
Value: 1900,rpm
